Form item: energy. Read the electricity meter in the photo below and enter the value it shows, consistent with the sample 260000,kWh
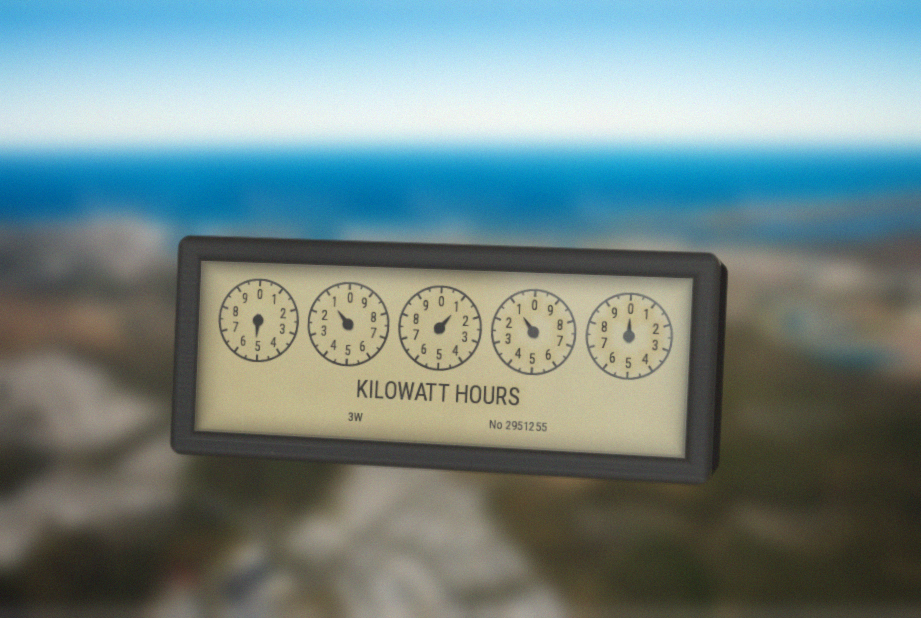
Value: 51110,kWh
